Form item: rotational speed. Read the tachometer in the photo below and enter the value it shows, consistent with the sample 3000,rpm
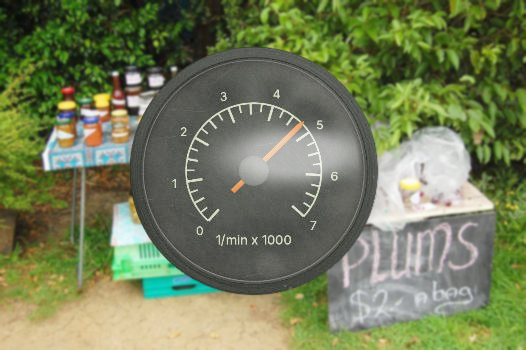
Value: 4750,rpm
